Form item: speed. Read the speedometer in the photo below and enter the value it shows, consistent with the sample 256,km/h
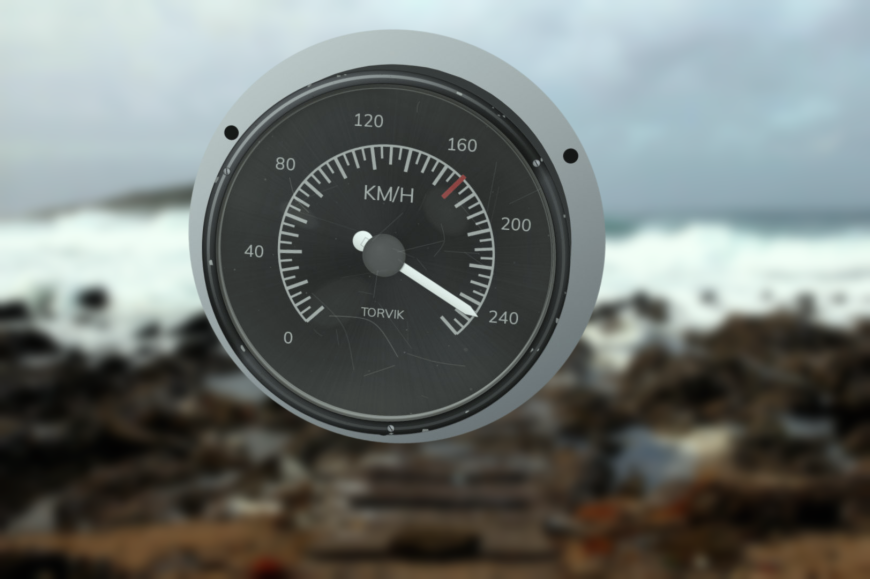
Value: 245,km/h
